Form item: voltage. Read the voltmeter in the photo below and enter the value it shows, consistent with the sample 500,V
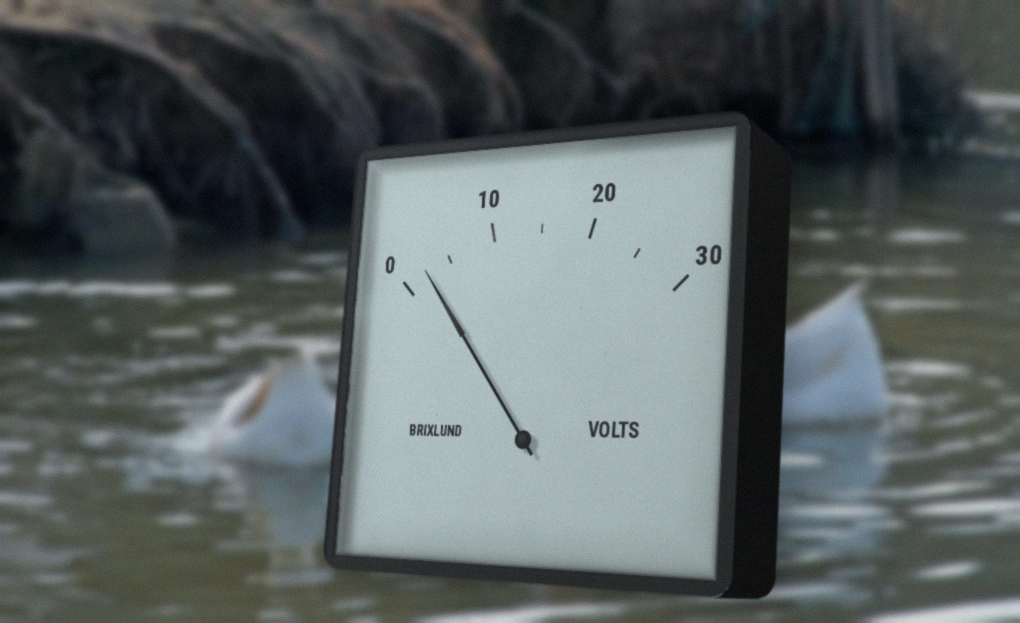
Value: 2.5,V
